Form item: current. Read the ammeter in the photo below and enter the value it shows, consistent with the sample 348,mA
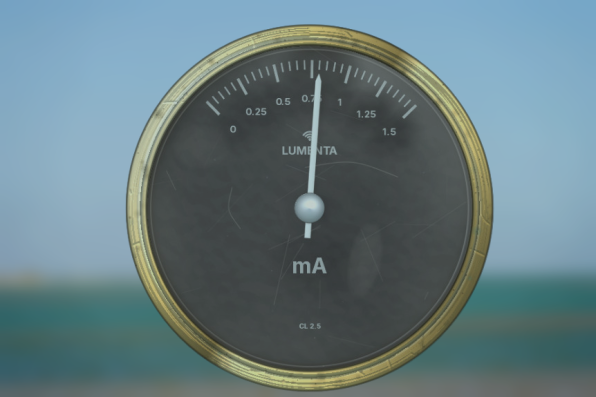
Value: 0.8,mA
